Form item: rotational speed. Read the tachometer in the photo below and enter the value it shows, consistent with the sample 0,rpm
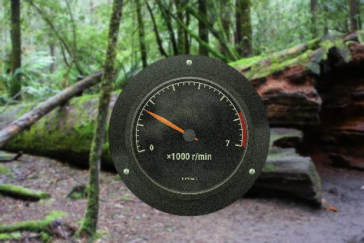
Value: 1600,rpm
